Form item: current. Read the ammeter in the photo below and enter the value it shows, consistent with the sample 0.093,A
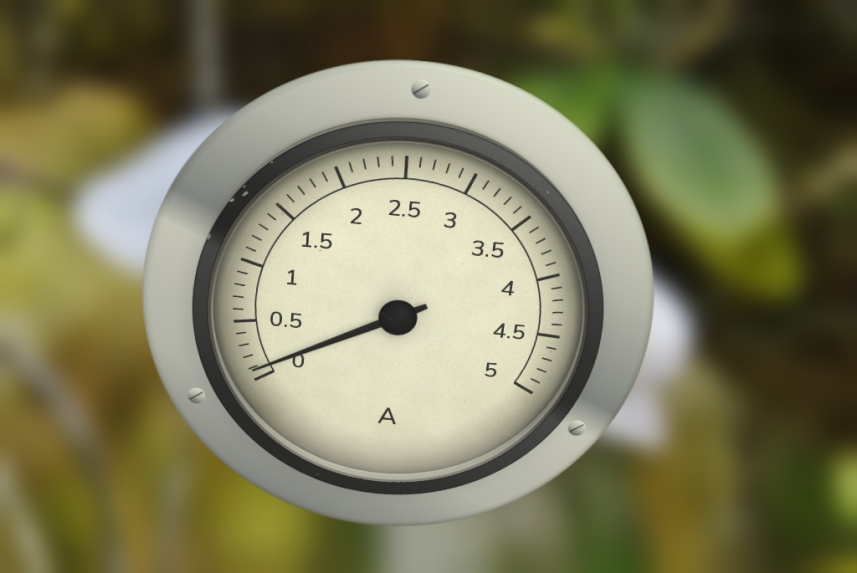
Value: 0.1,A
